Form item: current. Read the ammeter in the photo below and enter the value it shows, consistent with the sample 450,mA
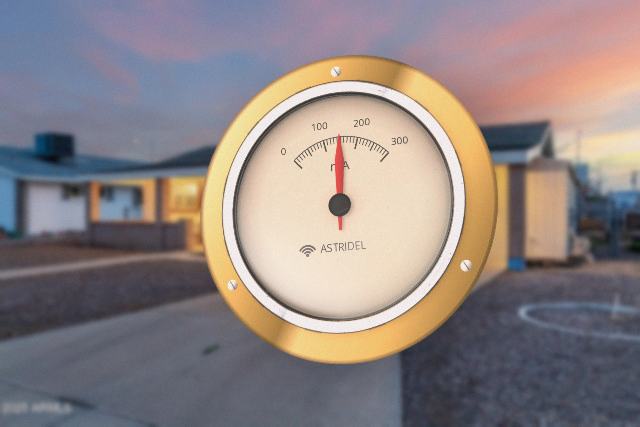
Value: 150,mA
